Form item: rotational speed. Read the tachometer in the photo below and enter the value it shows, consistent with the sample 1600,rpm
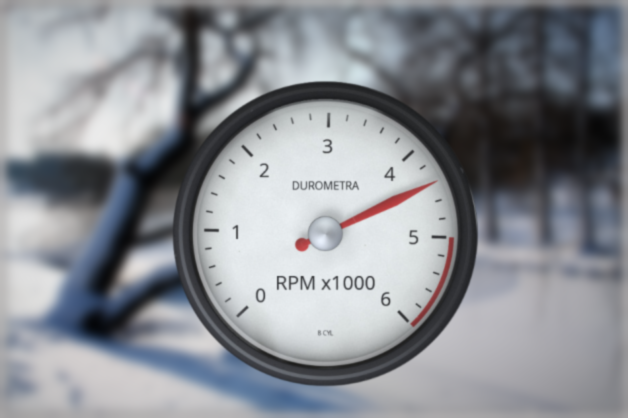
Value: 4400,rpm
